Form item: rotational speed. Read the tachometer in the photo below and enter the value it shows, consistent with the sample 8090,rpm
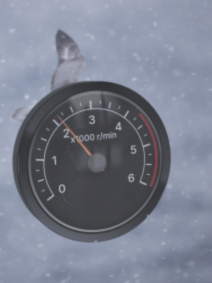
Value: 2125,rpm
